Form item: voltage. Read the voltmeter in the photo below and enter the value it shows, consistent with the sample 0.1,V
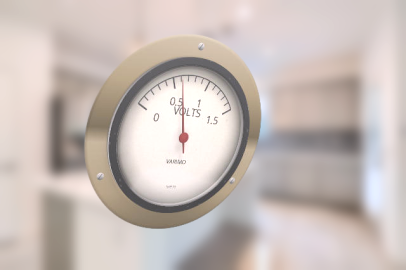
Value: 0.6,V
